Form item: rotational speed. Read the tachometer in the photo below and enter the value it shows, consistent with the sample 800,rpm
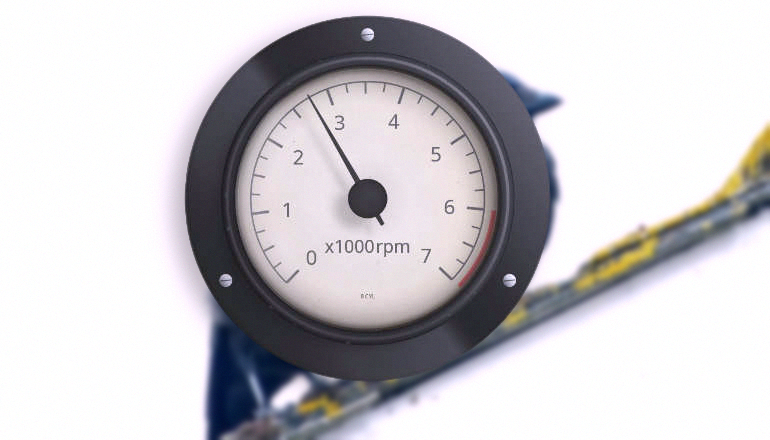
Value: 2750,rpm
